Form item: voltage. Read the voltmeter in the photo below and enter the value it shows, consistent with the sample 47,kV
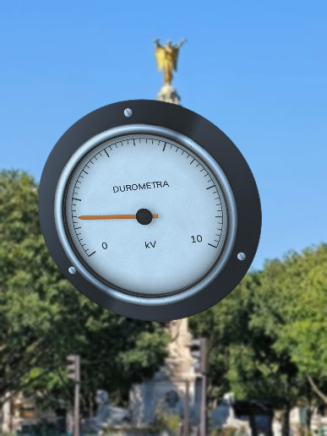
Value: 1.4,kV
